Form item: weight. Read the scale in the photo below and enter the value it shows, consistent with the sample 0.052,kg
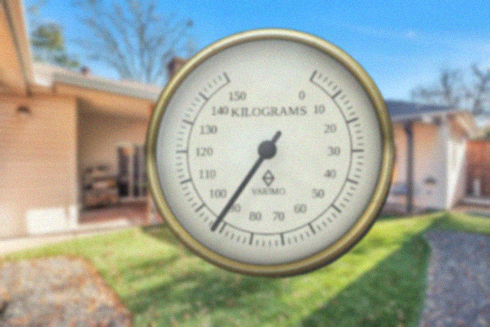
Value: 92,kg
